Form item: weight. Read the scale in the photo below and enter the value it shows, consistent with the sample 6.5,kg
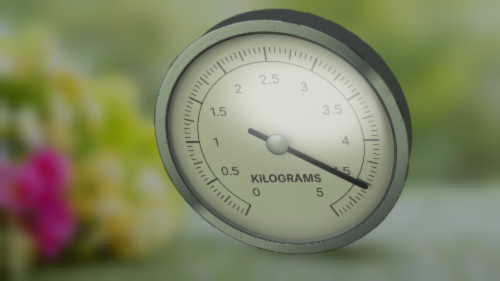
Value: 4.5,kg
